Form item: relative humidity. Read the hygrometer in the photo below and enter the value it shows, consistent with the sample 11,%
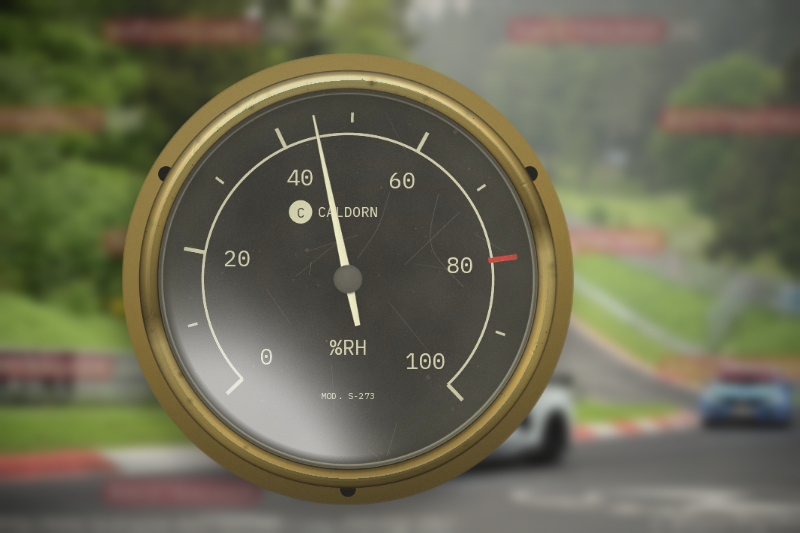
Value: 45,%
